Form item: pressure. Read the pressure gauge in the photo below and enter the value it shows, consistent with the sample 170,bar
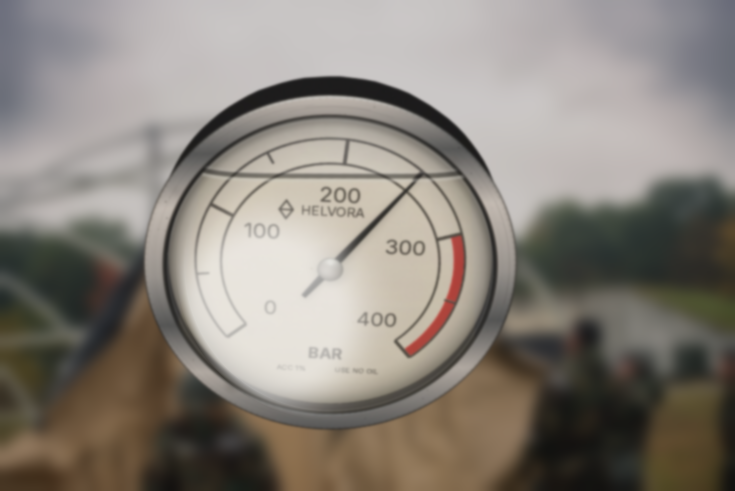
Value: 250,bar
